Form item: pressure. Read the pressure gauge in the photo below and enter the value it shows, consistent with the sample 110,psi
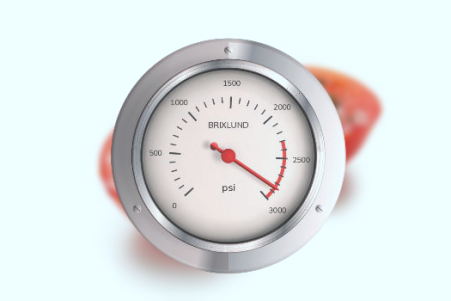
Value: 2850,psi
